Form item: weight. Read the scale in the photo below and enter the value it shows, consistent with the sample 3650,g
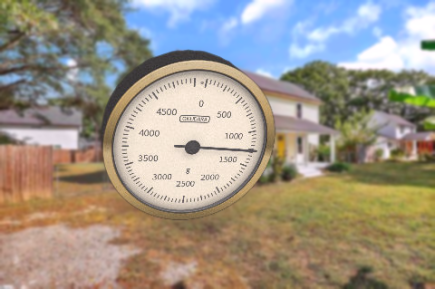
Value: 1250,g
